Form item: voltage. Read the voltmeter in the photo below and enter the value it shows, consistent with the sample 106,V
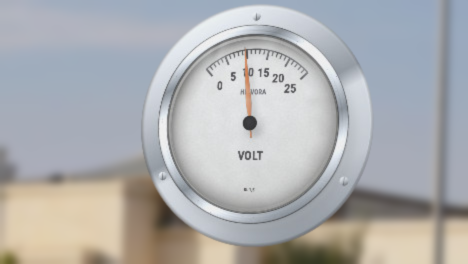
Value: 10,V
